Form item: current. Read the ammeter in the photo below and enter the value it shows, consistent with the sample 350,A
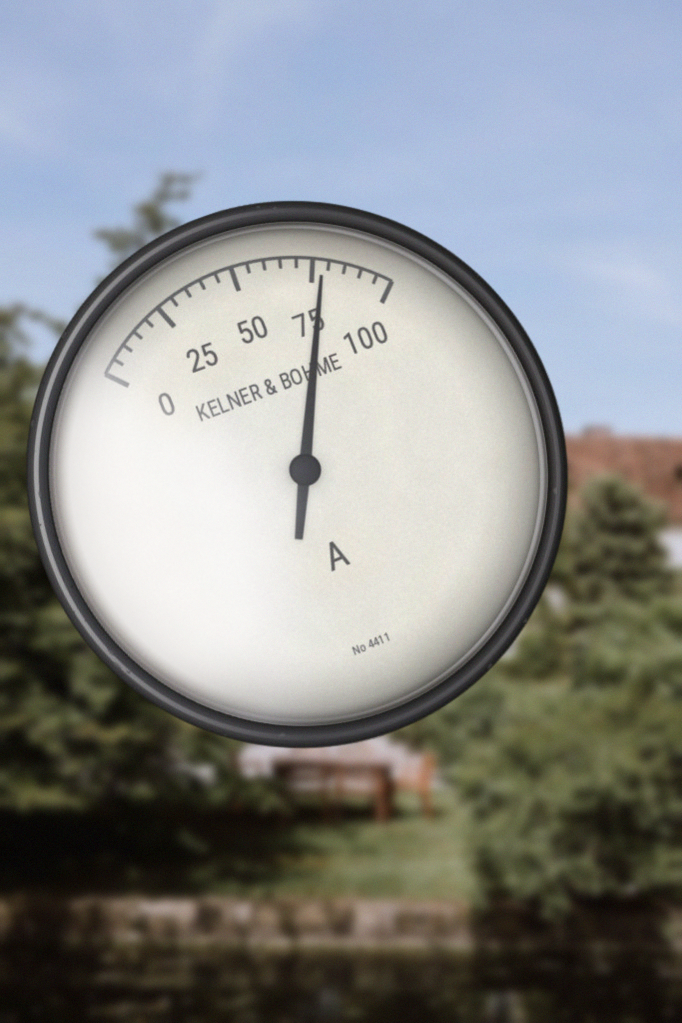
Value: 77.5,A
